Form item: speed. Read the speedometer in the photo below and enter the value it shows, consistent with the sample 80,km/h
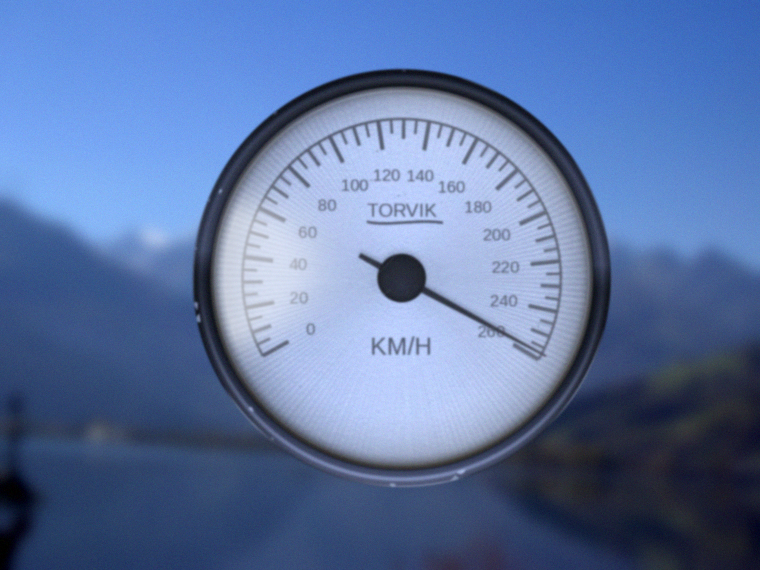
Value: 257.5,km/h
